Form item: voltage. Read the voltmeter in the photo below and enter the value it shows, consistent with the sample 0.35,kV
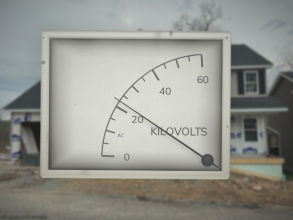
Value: 22.5,kV
